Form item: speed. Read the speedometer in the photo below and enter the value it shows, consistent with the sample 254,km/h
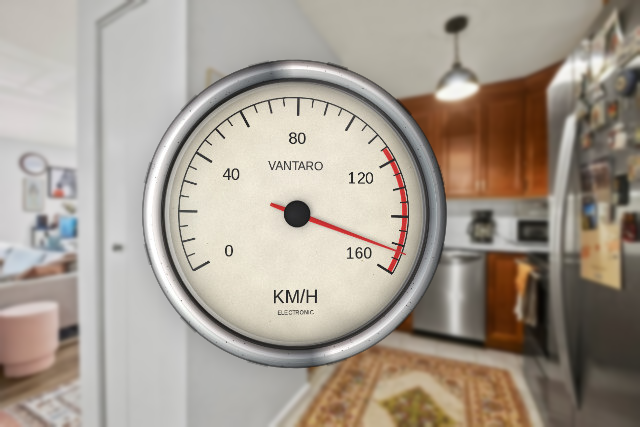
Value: 152.5,km/h
